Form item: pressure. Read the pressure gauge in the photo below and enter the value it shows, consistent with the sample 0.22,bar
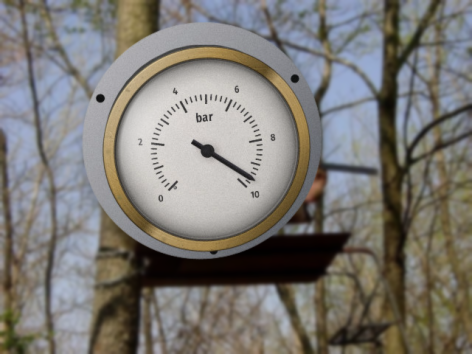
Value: 9.6,bar
